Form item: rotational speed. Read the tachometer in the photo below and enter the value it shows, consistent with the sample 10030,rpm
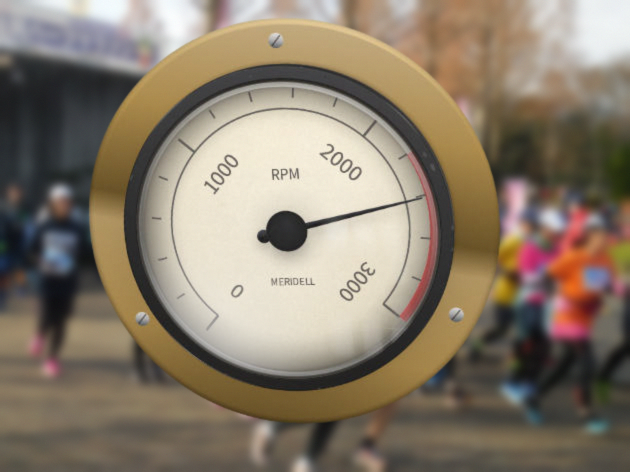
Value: 2400,rpm
